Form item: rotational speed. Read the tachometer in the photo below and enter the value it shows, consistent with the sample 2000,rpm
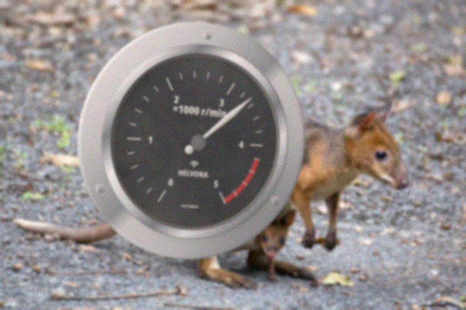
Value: 3300,rpm
